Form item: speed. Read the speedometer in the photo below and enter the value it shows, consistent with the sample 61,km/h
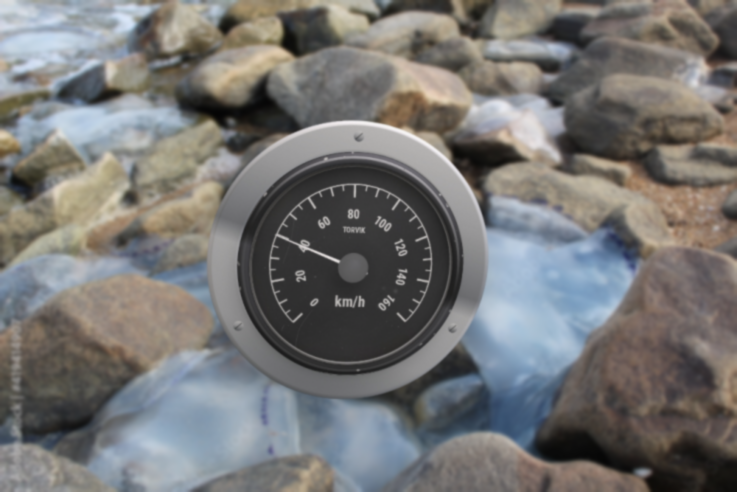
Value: 40,km/h
